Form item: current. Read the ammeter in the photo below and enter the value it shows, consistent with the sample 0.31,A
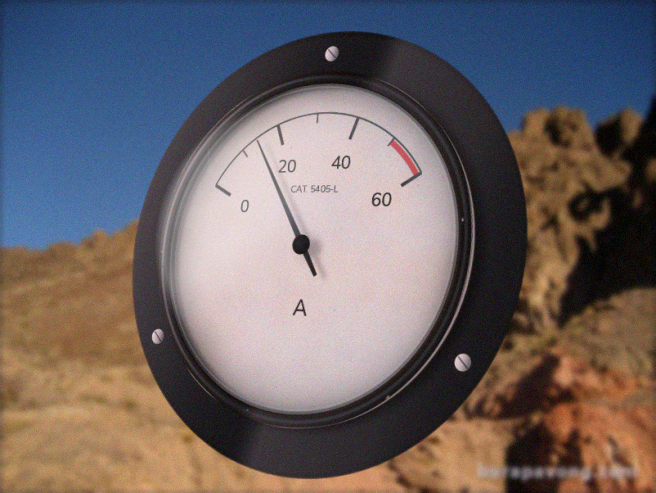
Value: 15,A
